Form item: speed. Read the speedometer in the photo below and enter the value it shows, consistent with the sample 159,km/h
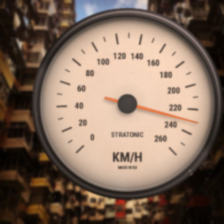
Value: 230,km/h
